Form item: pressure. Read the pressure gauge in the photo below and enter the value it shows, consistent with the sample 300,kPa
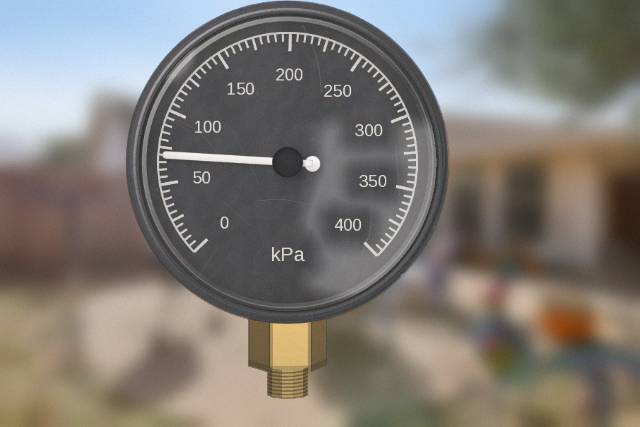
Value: 70,kPa
